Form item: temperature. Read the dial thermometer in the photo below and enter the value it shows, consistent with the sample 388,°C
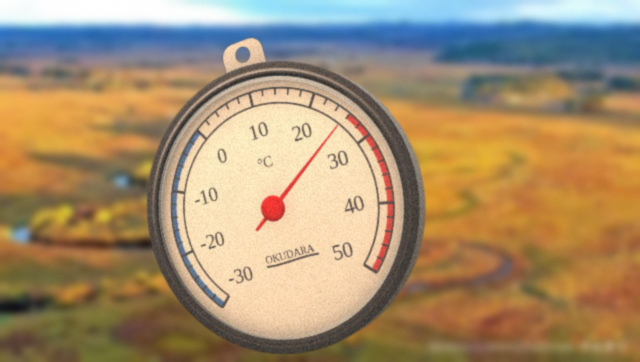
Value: 26,°C
